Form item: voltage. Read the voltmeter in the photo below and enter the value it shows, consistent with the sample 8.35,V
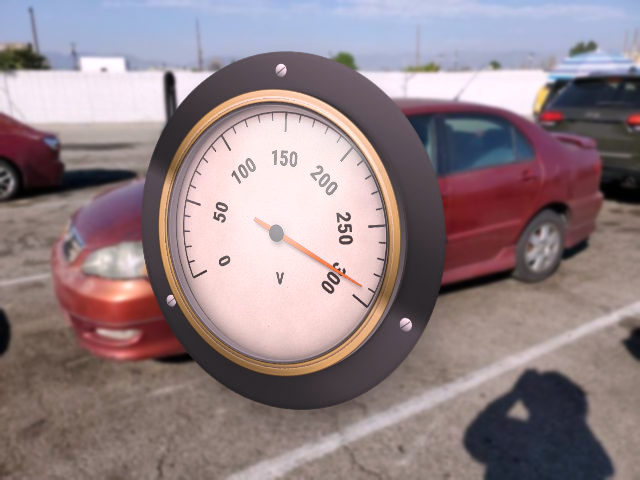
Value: 290,V
